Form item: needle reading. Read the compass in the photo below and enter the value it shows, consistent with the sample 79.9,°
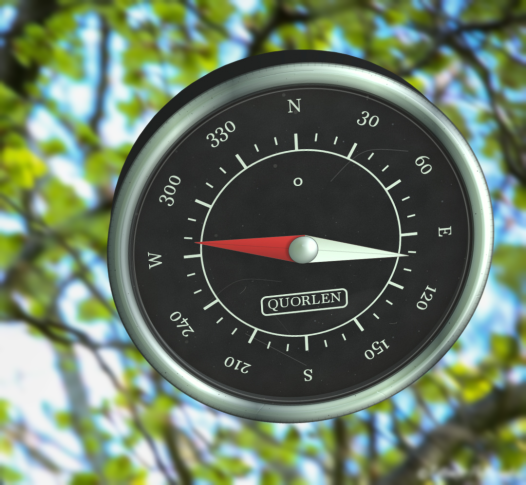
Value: 280,°
